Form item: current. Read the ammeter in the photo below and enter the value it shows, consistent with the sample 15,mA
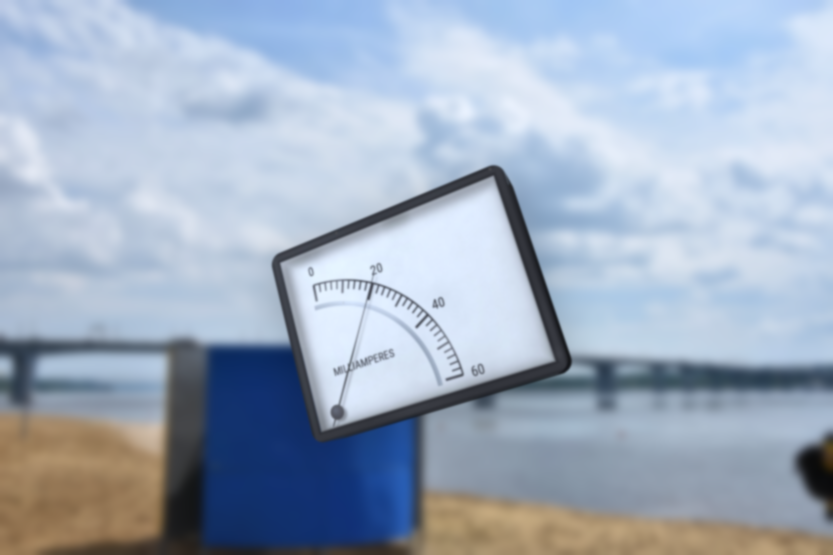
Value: 20,mA
